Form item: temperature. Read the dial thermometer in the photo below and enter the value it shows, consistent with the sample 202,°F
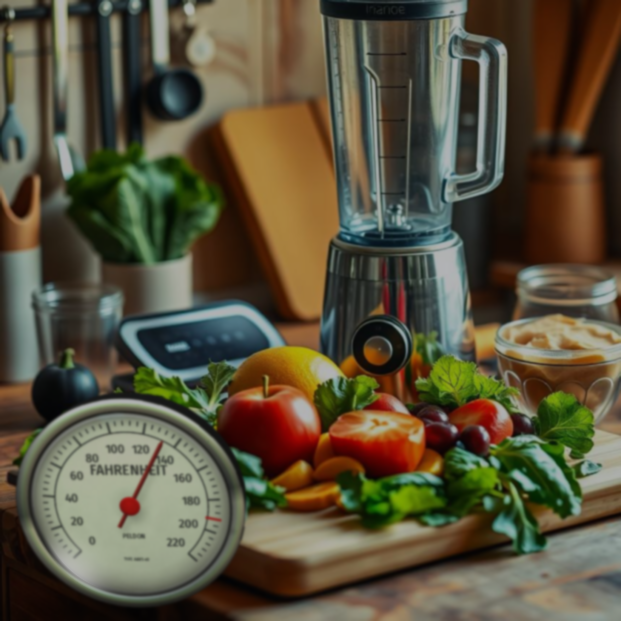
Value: 132,°F
